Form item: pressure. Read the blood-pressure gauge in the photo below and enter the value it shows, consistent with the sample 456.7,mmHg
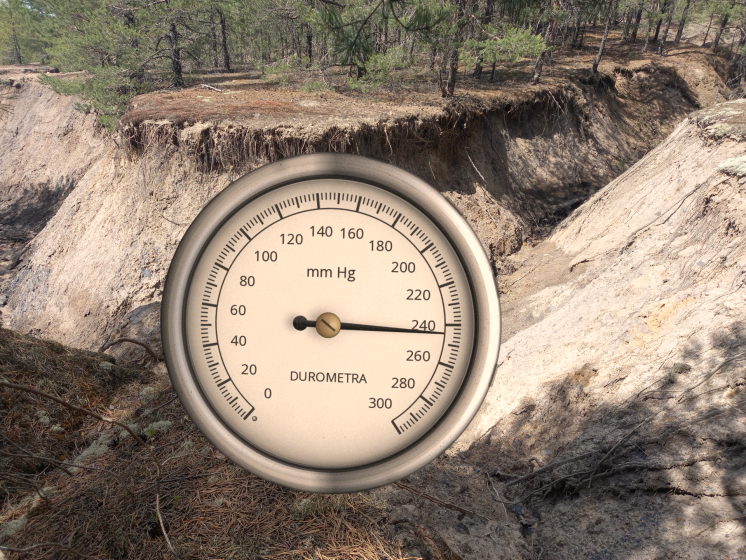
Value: 244,mmHg
